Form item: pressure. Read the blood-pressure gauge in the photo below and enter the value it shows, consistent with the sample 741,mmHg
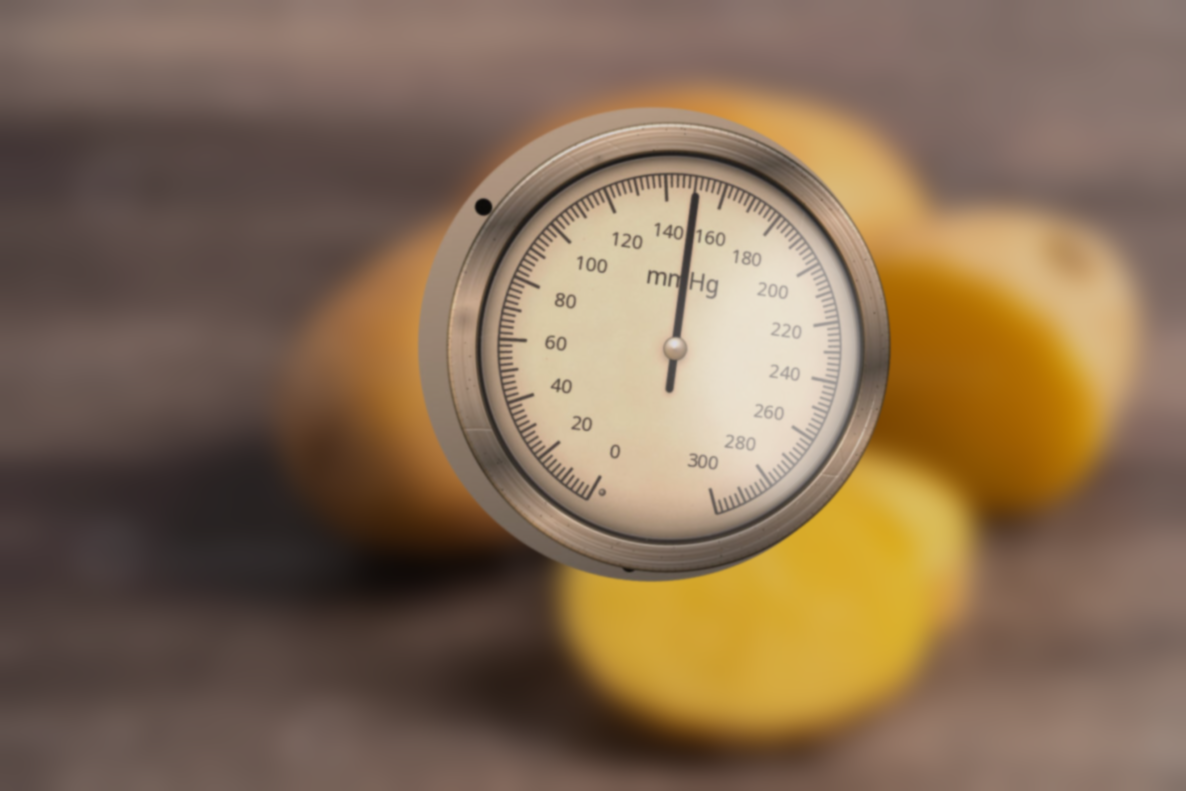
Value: 150,mmHg
